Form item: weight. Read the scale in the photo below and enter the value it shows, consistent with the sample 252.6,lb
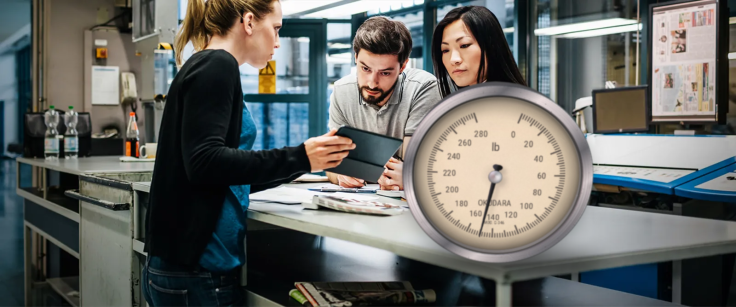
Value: 150,lb
